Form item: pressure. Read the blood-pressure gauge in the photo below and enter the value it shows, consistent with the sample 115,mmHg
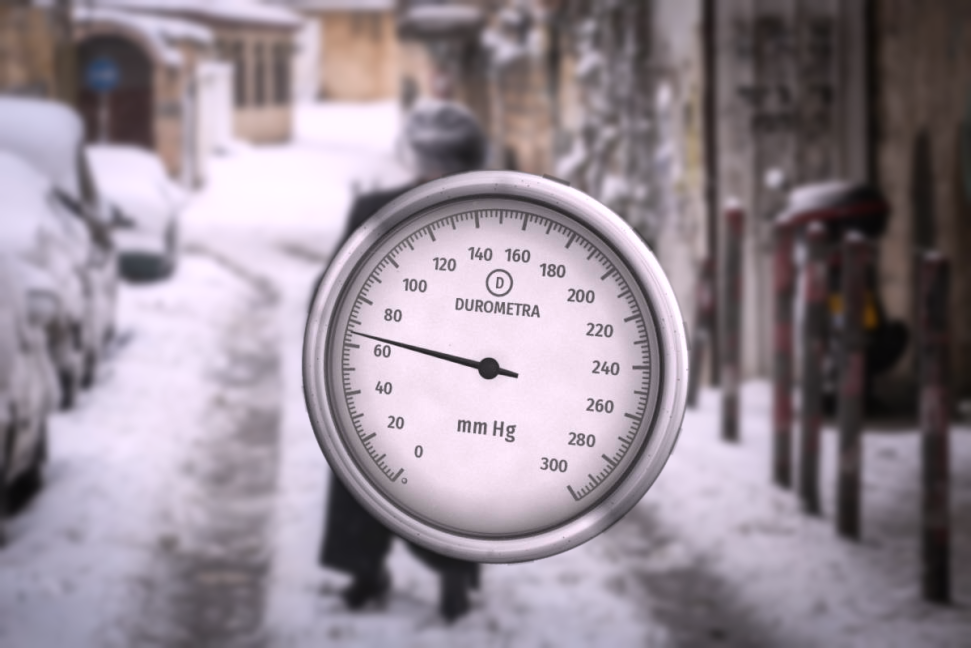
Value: 66,mmHg
